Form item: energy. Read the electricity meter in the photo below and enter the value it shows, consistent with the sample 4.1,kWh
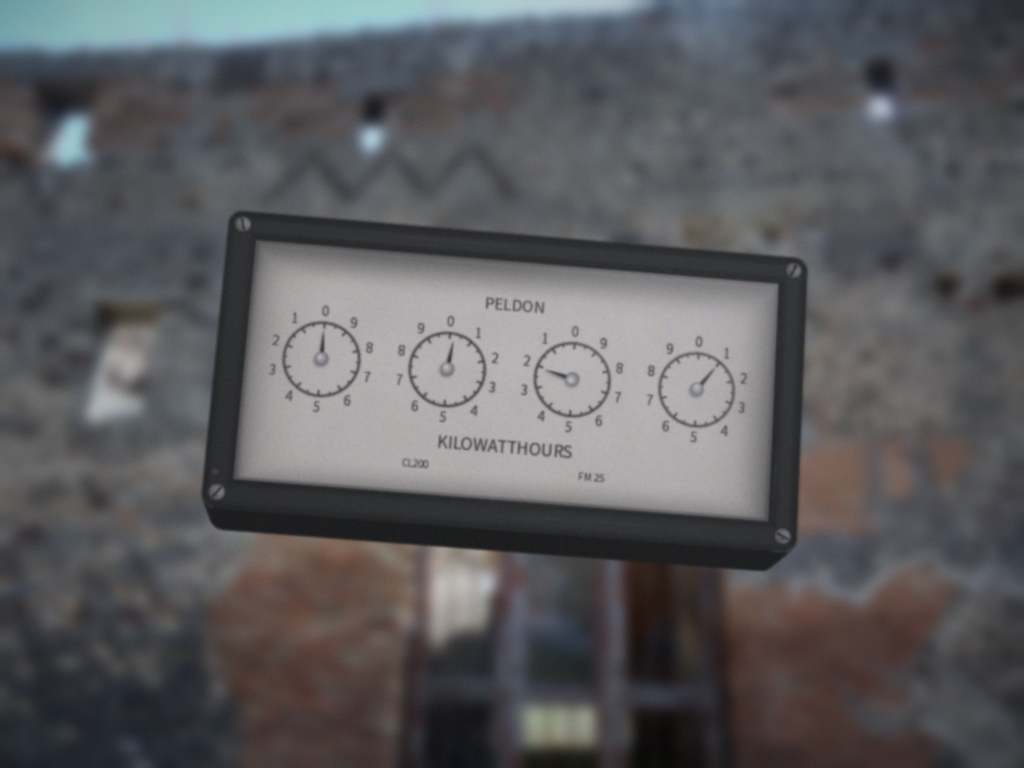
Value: 21,kWh
